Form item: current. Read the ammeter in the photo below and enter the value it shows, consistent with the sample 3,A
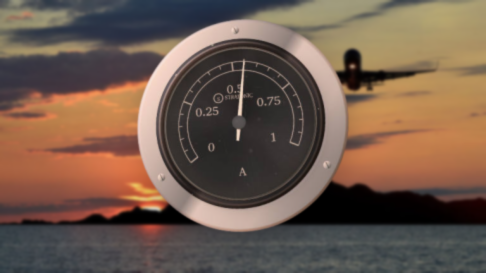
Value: 0.55,A
